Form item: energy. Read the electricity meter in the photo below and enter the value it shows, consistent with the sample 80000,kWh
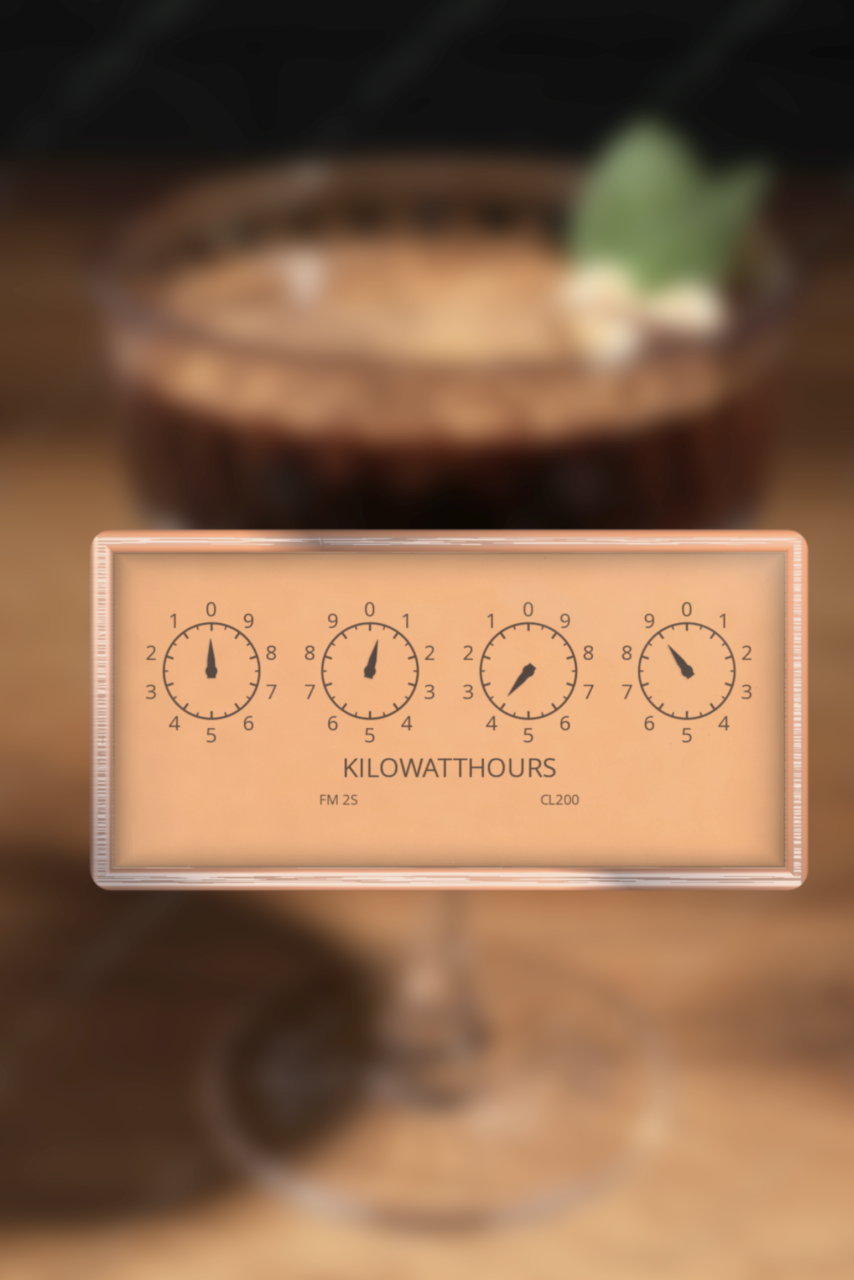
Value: 39,kWh
